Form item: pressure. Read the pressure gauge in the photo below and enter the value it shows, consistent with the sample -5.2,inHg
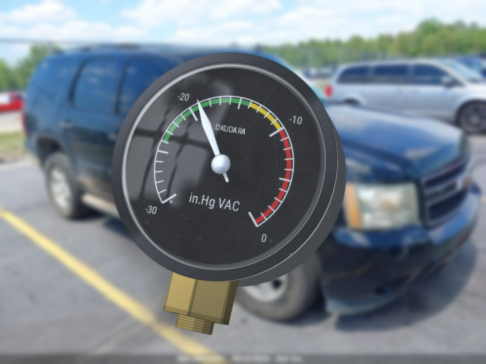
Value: -19,inHg
